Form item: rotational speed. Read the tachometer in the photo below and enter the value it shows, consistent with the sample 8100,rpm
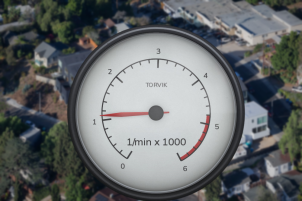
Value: 1100,rpm
